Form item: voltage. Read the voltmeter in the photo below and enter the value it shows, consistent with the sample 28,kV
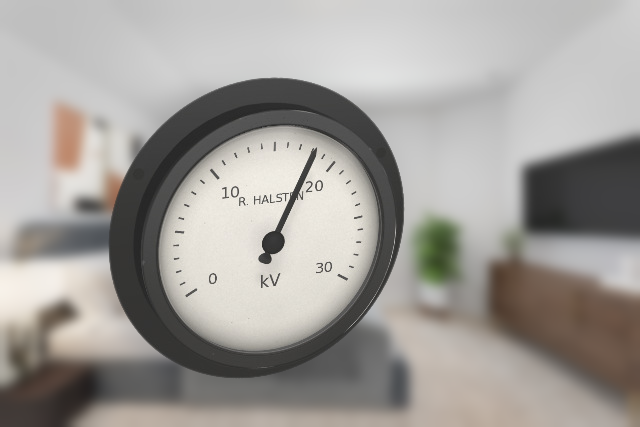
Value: 18,kV
